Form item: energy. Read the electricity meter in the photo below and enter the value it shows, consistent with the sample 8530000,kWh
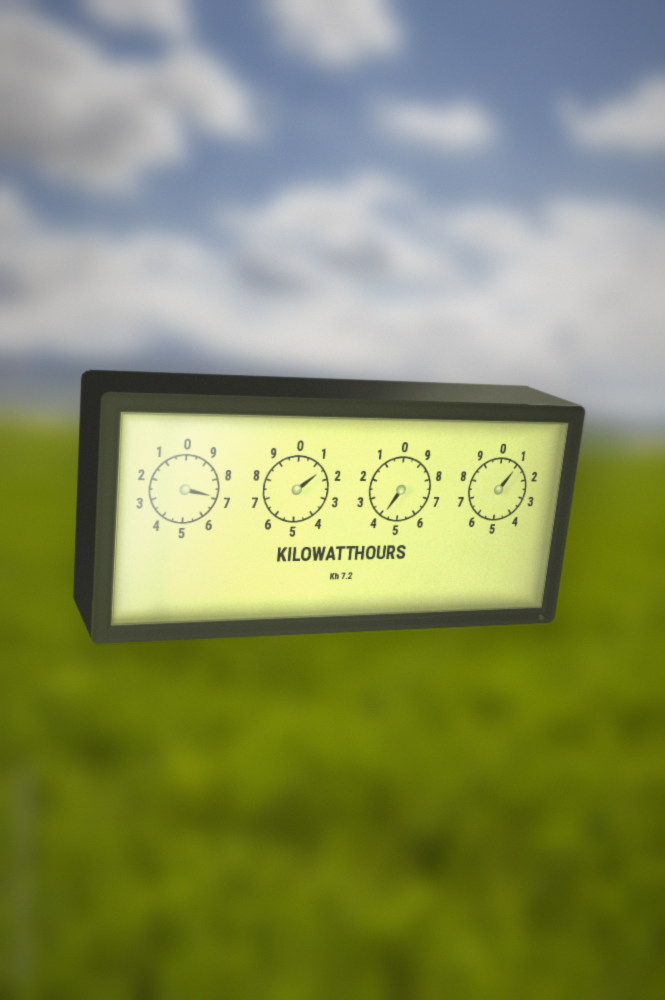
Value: 7141,kWh
